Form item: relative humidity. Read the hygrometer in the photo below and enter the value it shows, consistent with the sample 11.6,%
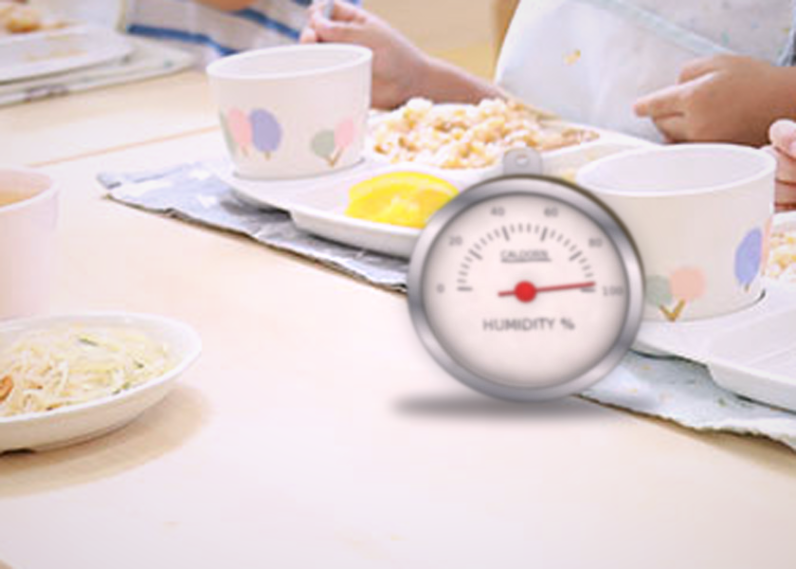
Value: 96,%
